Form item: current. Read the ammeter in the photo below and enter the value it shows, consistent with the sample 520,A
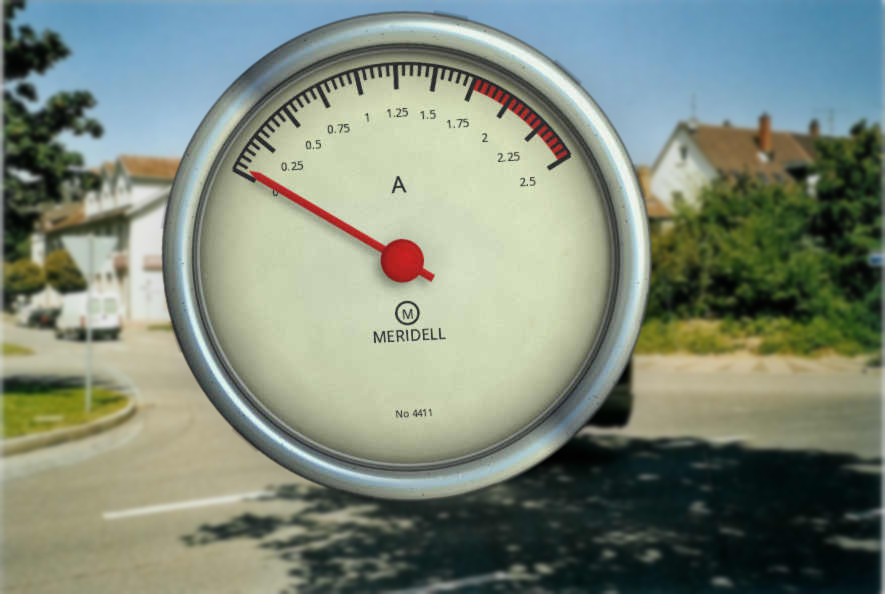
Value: 0.05,A
